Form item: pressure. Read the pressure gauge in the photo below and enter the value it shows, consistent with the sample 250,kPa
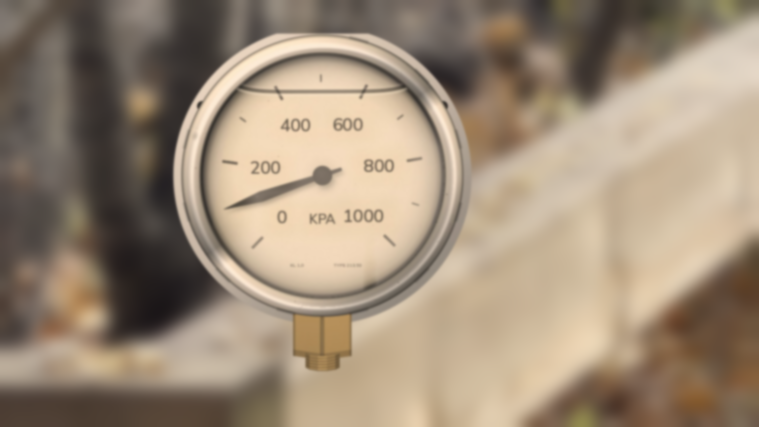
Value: 100,kPa
